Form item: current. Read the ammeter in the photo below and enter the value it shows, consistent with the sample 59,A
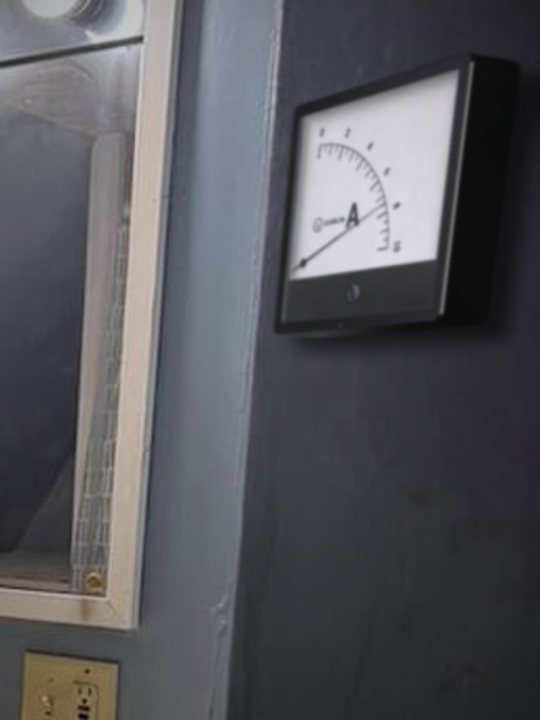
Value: 7.5,A
